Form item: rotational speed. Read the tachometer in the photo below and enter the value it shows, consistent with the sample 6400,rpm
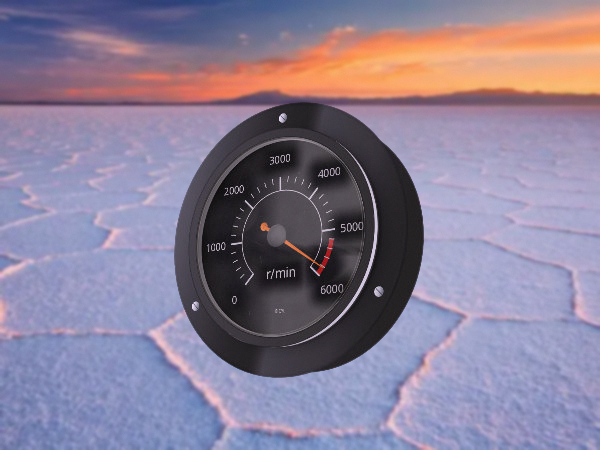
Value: 5800,rpm
